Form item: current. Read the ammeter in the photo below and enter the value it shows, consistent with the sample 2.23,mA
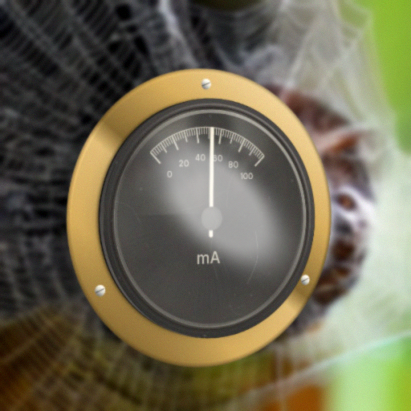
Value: 50,mA
